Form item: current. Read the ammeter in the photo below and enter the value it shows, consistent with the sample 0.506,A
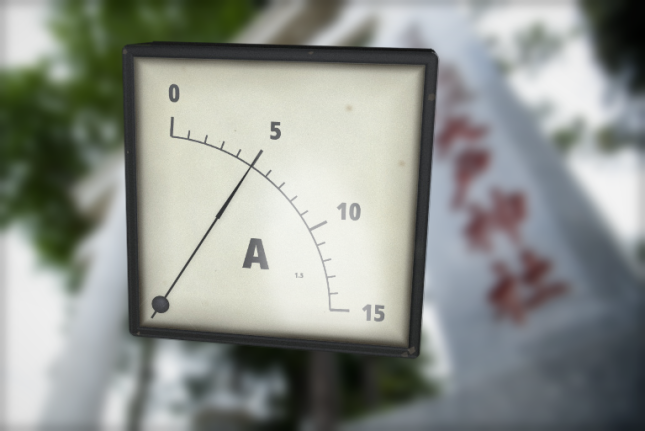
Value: 5,A
